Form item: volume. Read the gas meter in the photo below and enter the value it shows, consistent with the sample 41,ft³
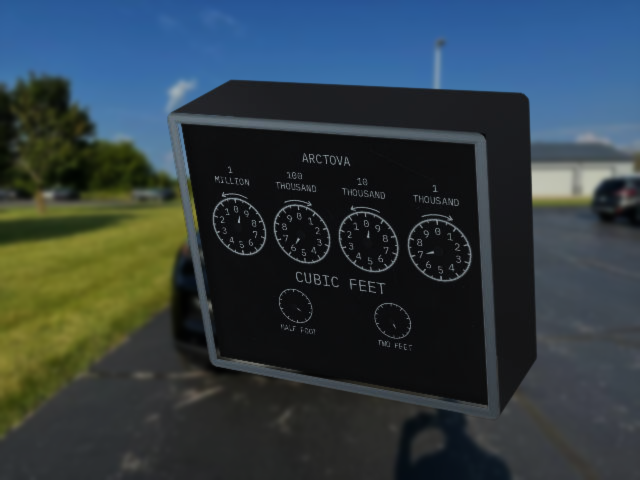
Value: 959700,ft³
